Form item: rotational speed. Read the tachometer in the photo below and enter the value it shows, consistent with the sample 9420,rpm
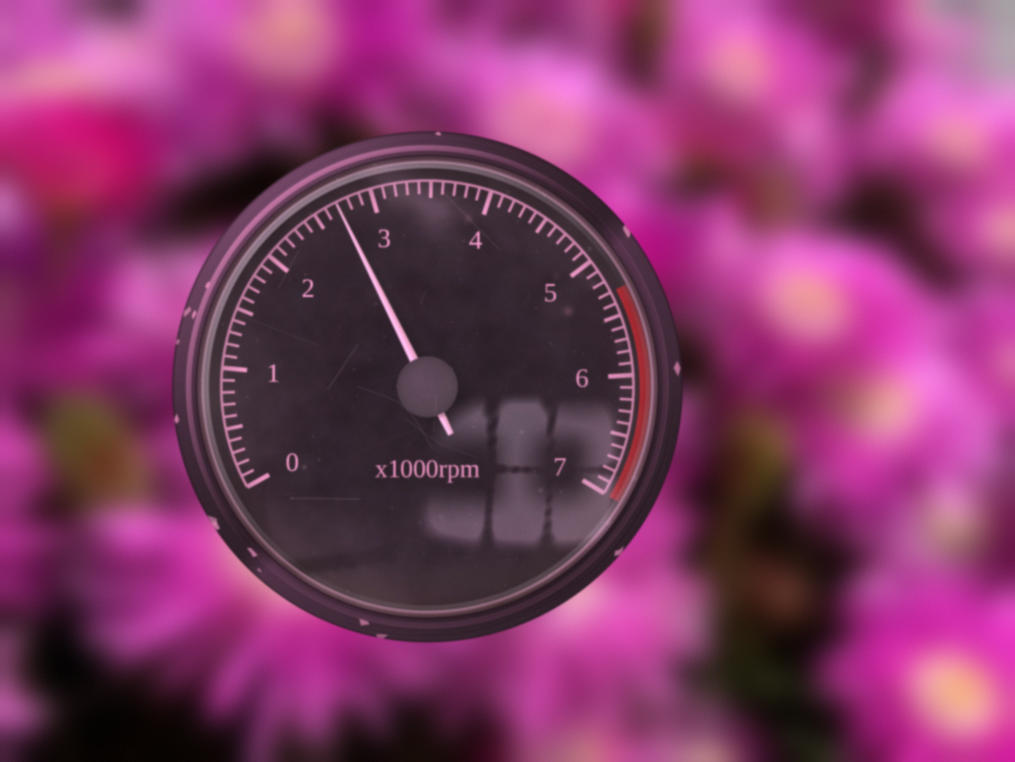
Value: 2700,rpm
